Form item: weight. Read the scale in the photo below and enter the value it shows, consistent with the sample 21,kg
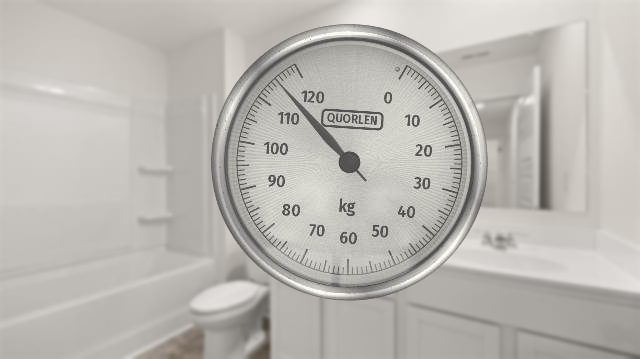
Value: 115,kg
